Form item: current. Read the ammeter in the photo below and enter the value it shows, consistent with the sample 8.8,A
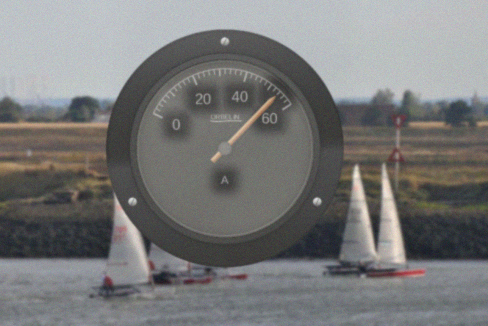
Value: 54,A
